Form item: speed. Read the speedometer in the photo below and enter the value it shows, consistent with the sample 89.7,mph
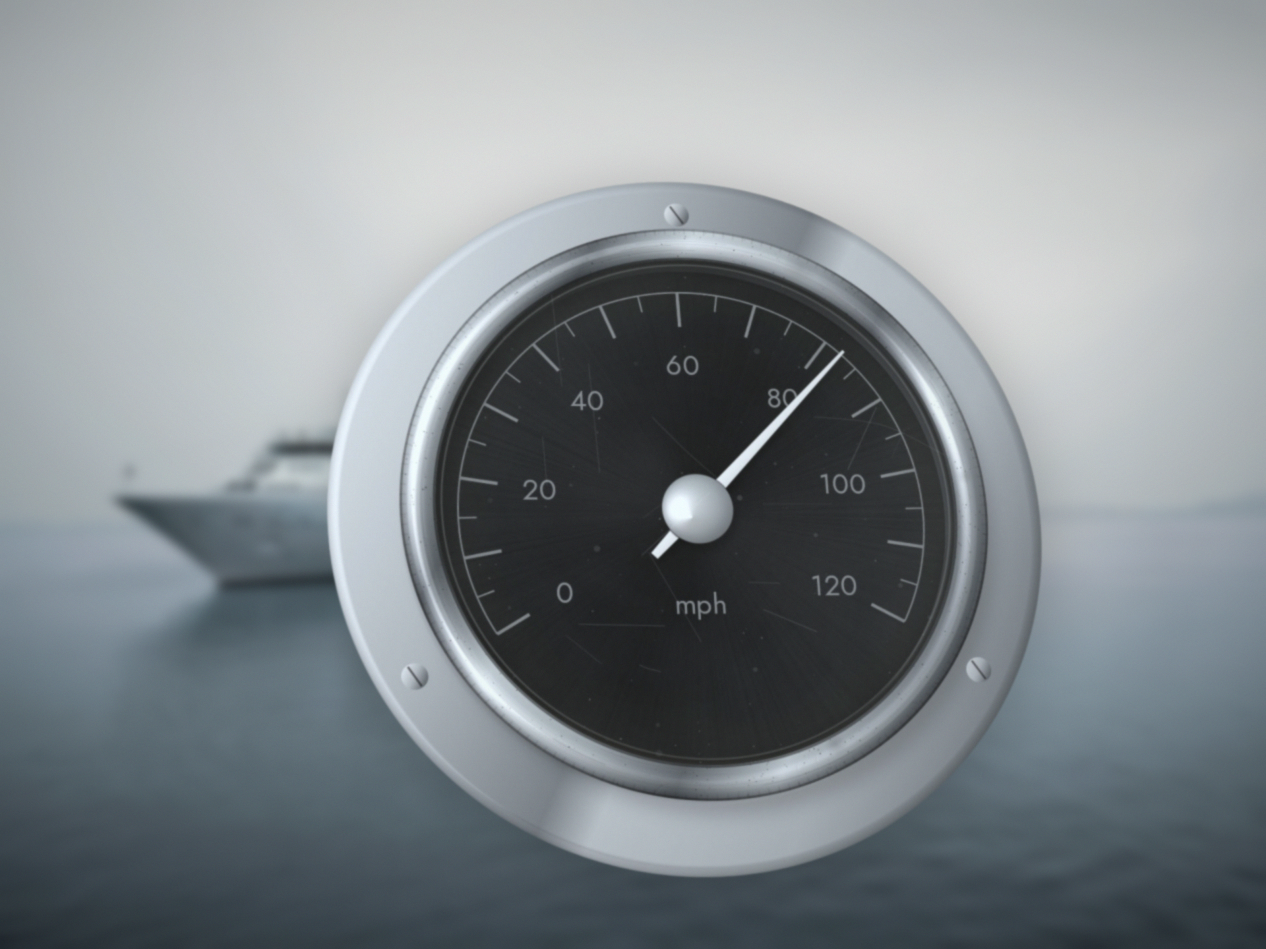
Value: 82.5,mph
